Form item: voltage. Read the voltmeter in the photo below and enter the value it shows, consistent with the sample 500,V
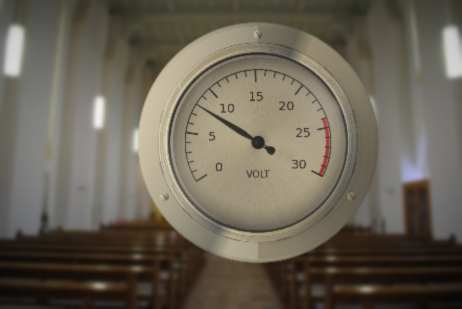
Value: 8,V
